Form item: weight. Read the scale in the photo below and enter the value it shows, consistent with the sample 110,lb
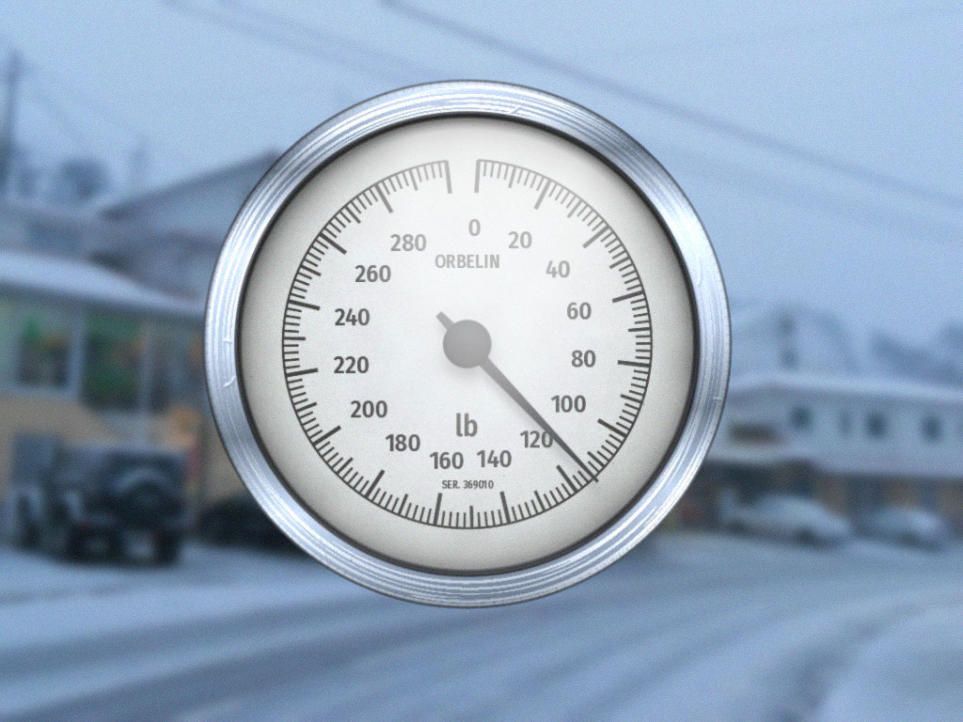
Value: 114,lb
